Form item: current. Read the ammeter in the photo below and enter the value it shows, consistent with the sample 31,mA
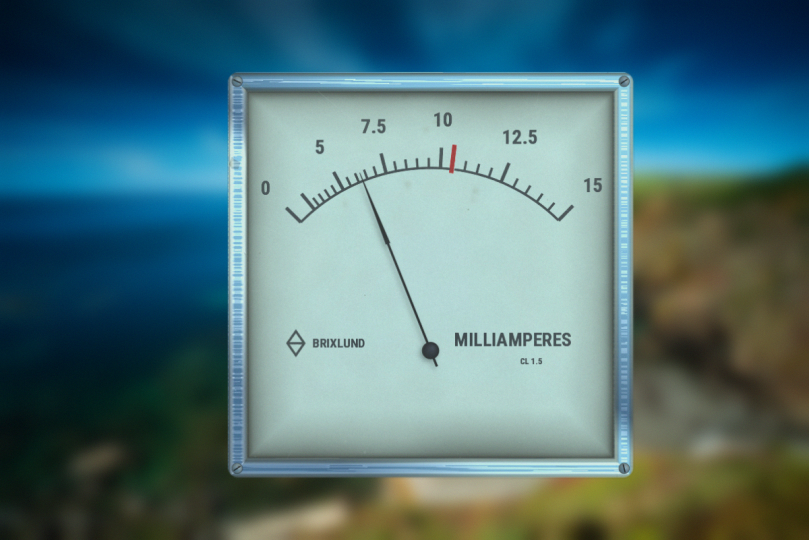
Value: 6.25,mA
